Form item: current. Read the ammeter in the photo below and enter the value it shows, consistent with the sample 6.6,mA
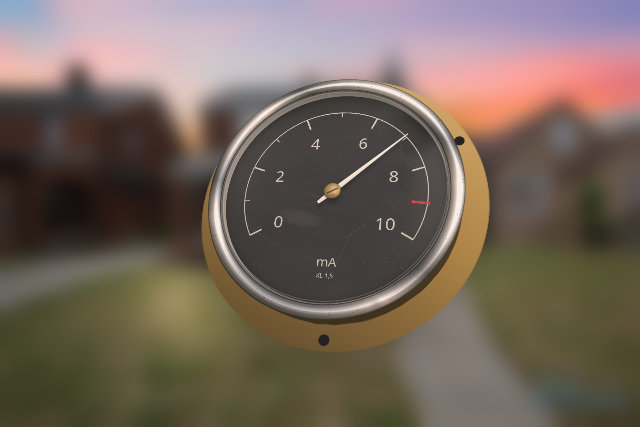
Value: 7,mA
